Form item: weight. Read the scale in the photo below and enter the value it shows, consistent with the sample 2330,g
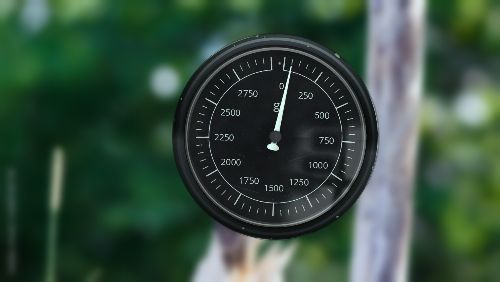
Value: 50,g
